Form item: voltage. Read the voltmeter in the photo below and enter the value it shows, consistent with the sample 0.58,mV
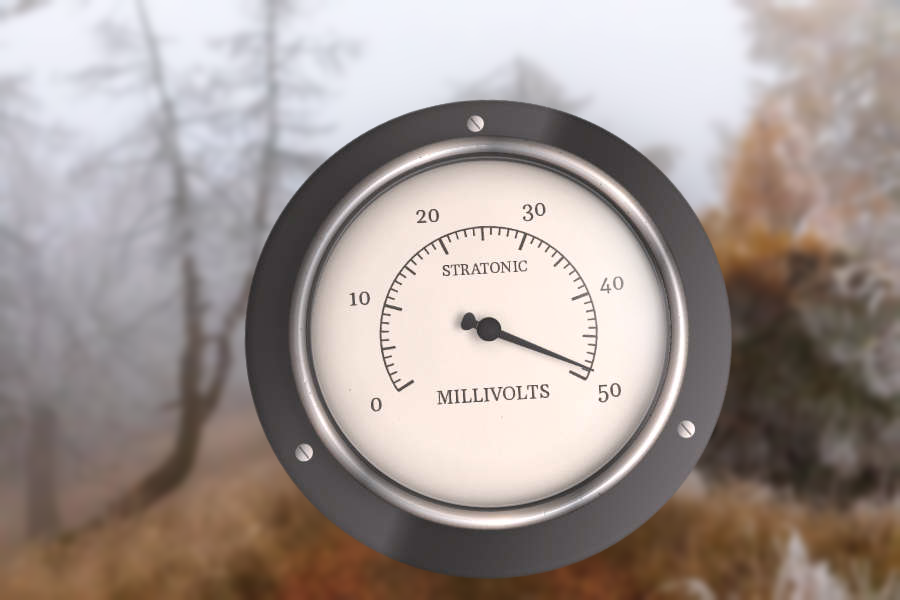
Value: 49,mV
